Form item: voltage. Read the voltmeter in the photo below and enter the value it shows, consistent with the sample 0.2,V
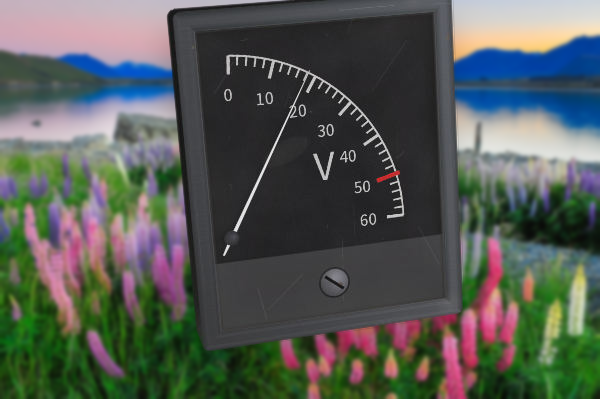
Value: 18,V
